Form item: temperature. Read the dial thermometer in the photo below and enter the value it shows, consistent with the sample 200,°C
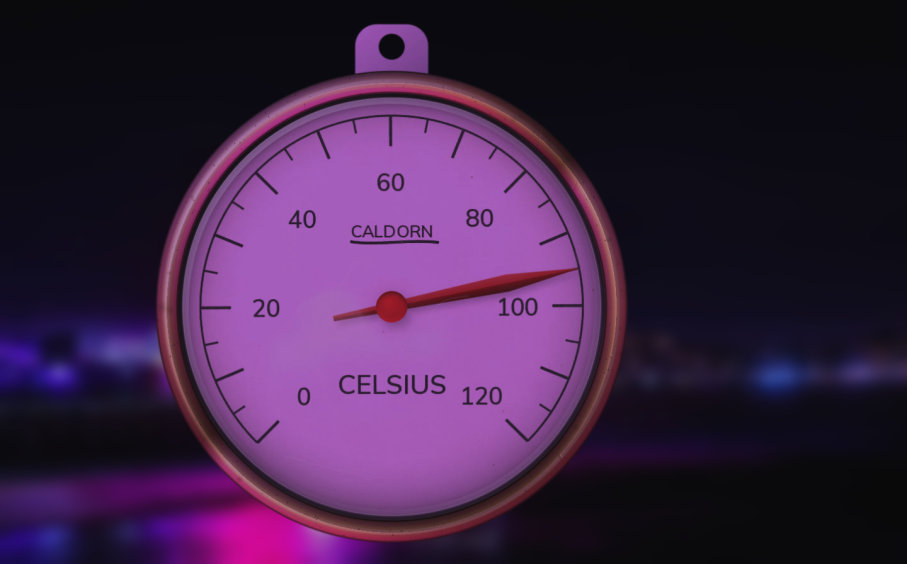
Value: 95,°C
